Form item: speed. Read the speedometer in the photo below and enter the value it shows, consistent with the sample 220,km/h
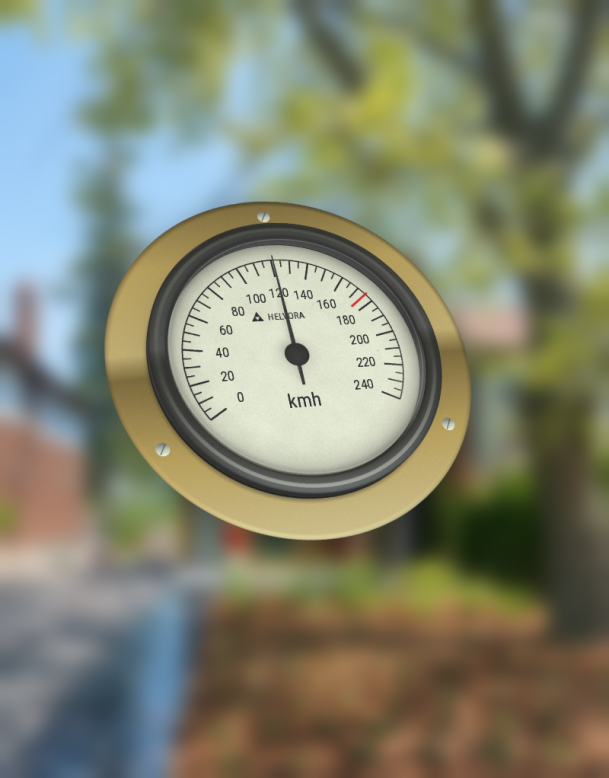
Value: 120,km/h
